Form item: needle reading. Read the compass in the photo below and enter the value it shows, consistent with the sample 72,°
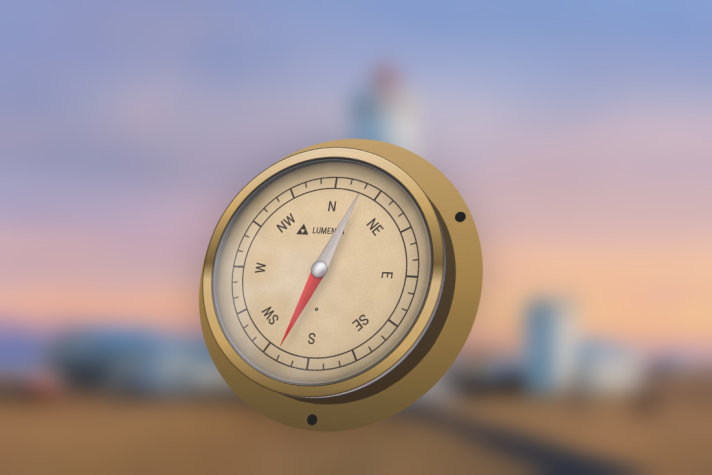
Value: 200,°
